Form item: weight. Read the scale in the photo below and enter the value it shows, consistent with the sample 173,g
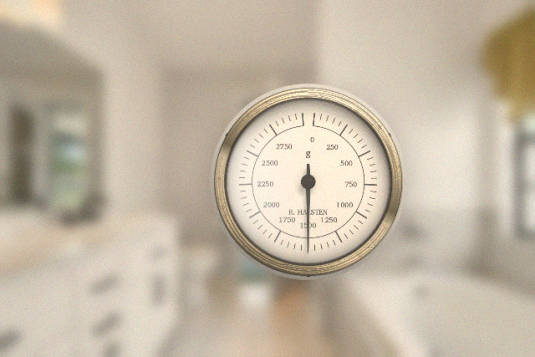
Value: 1500,g
